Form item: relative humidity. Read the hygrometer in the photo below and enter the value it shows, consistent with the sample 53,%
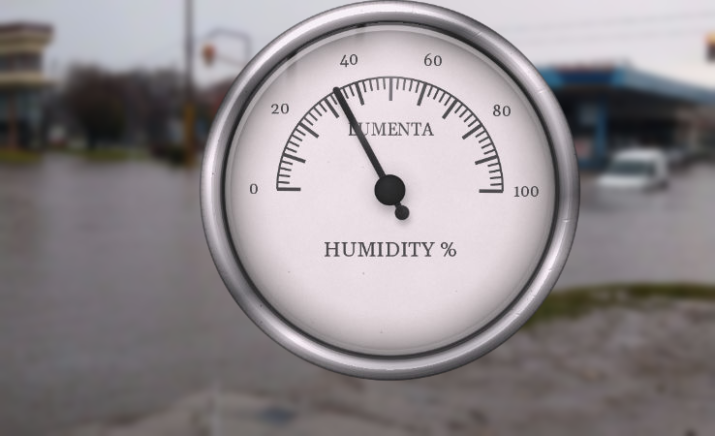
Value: 34,%
